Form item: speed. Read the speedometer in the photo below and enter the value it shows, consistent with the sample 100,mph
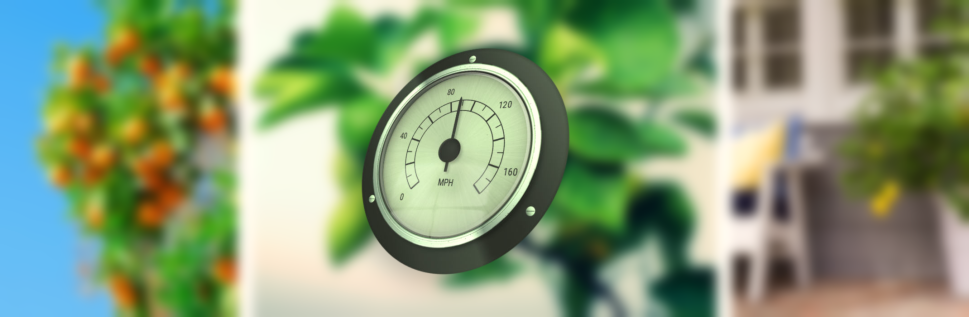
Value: 90,mph
